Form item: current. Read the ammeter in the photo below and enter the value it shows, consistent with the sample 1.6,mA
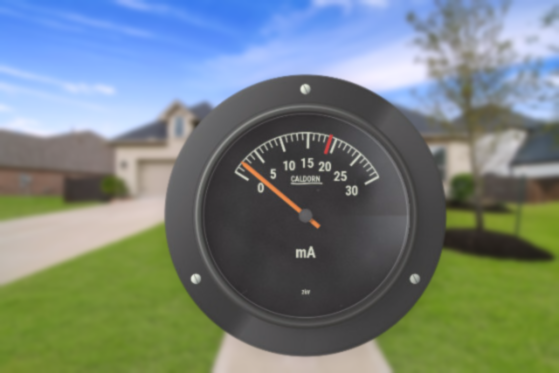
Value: 2,mA
